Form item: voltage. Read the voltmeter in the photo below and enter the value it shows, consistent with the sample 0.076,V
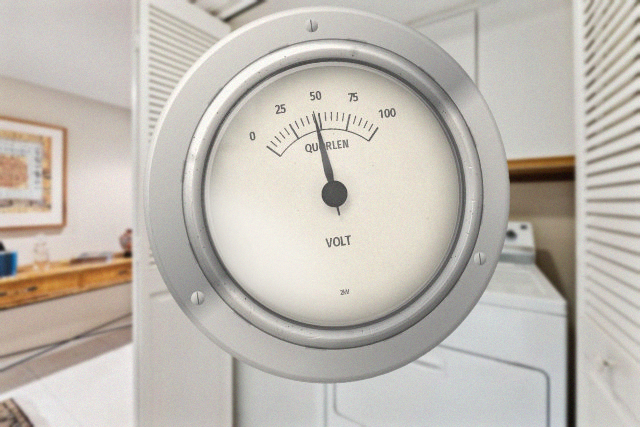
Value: 45,V
